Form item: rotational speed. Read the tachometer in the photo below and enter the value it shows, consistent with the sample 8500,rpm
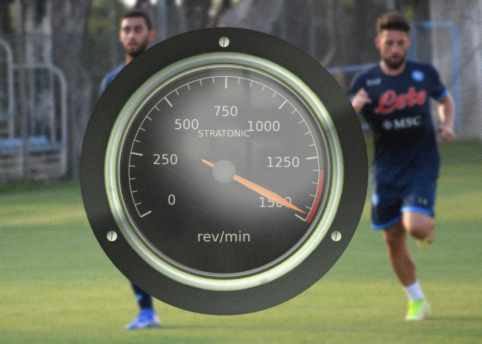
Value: 1475,rpm
